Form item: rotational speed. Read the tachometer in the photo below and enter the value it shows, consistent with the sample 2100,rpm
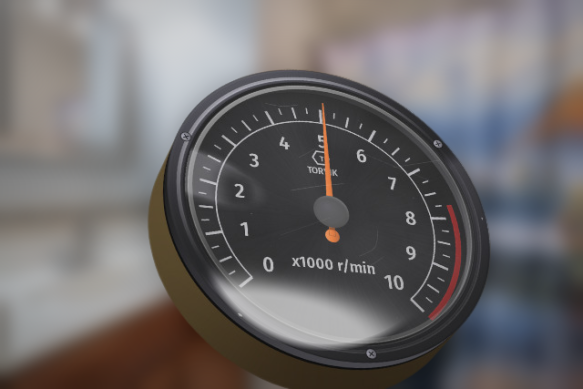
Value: 5000,rpm
